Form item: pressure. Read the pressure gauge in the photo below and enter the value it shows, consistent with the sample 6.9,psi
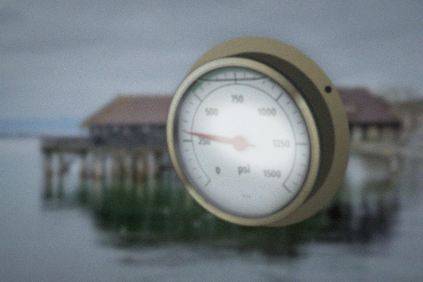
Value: 300,psi
